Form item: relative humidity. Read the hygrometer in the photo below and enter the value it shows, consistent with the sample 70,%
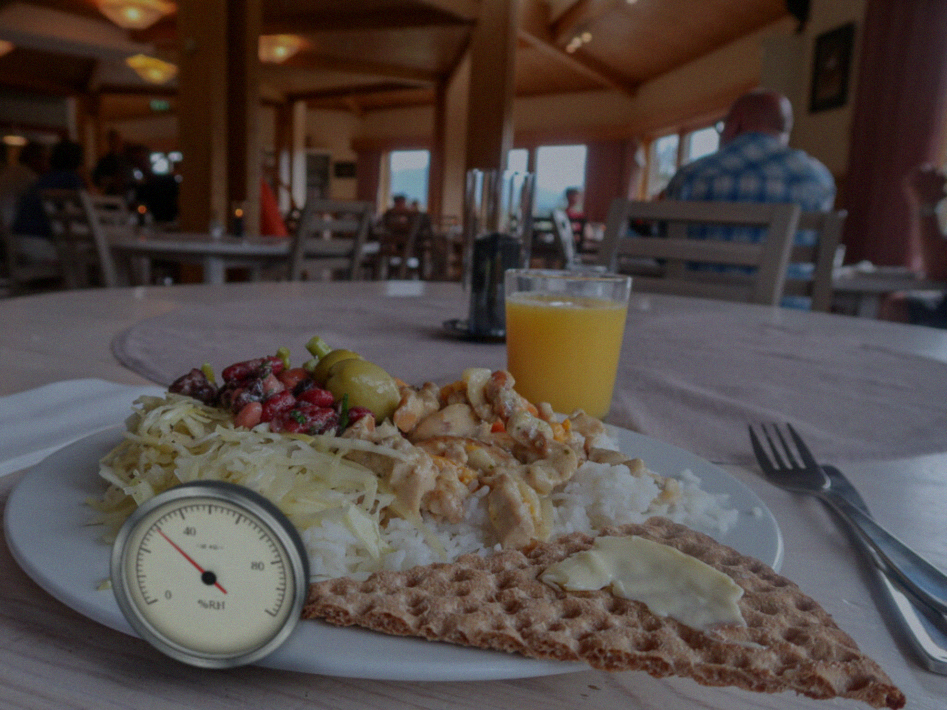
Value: 30,%
